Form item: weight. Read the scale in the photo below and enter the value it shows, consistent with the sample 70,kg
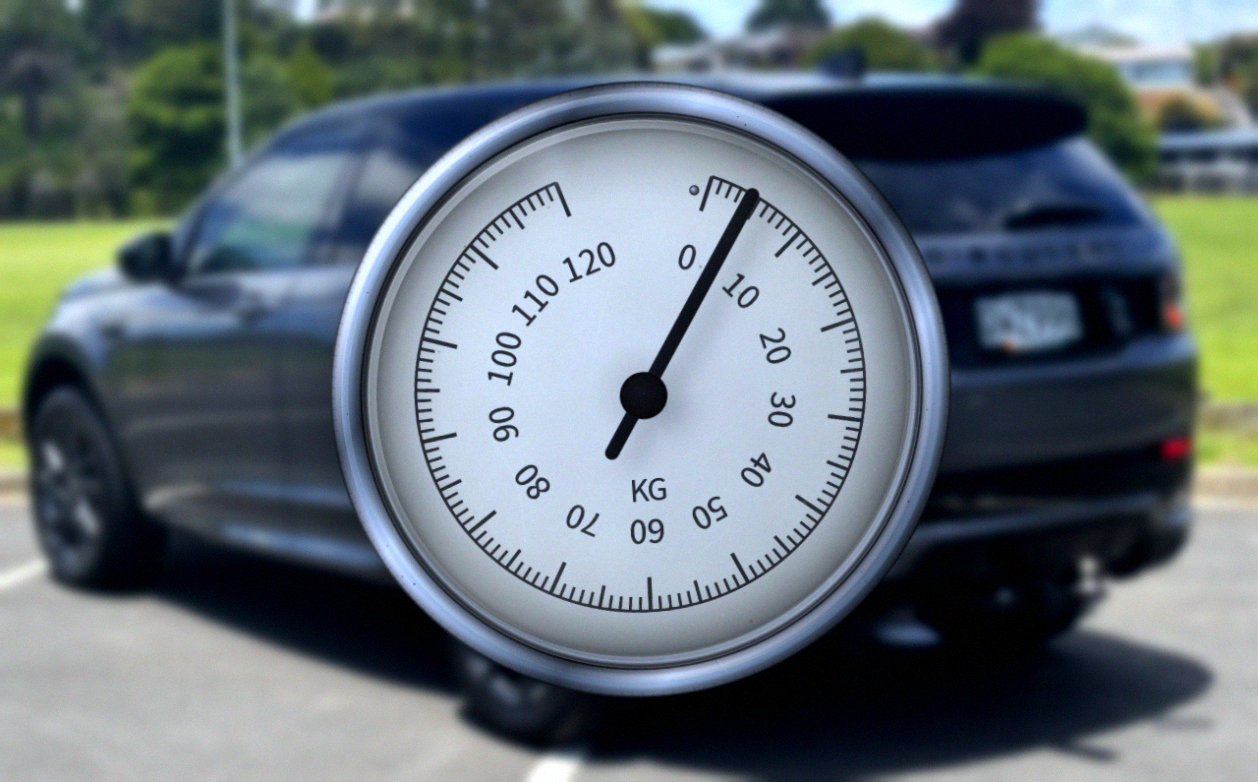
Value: 4,kg
